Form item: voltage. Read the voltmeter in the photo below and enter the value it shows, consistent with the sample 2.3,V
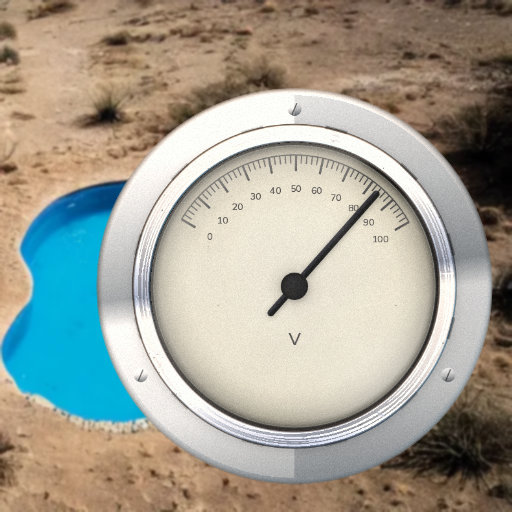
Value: 84,V
